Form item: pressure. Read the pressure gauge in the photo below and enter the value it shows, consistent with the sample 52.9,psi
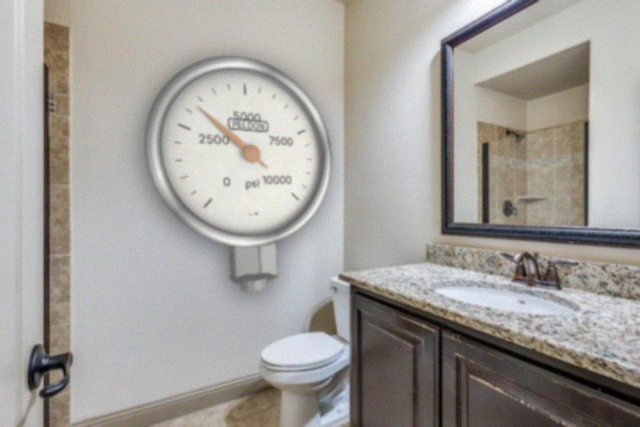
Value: 3250,psi
